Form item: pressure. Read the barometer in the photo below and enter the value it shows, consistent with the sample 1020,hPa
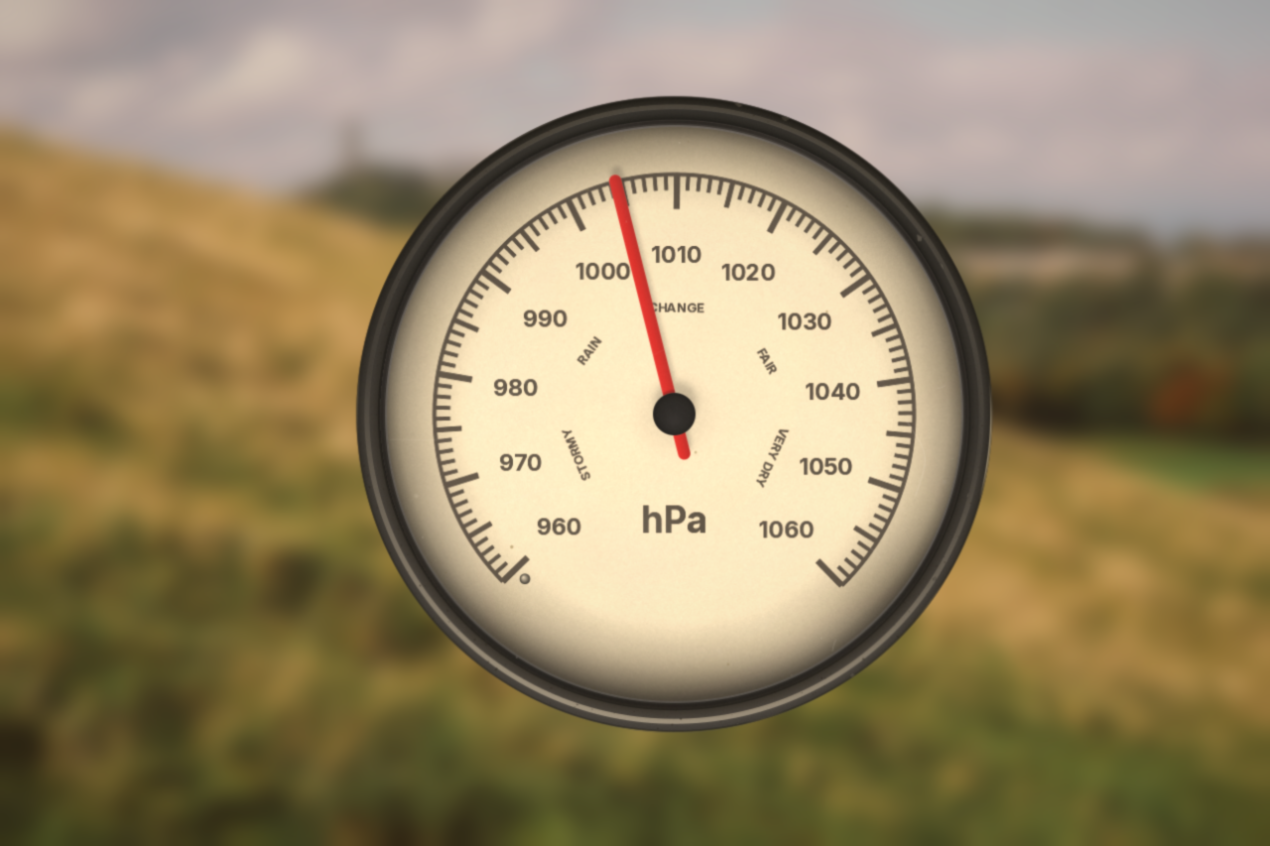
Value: 1004.5,hPa
